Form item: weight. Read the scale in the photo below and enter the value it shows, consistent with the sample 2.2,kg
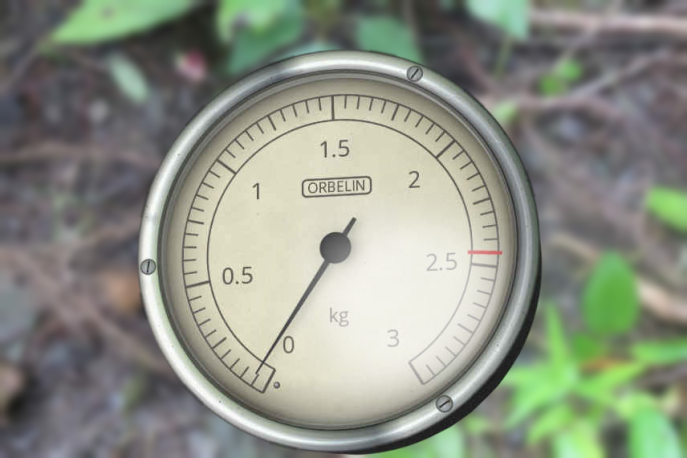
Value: 0.05,kg
